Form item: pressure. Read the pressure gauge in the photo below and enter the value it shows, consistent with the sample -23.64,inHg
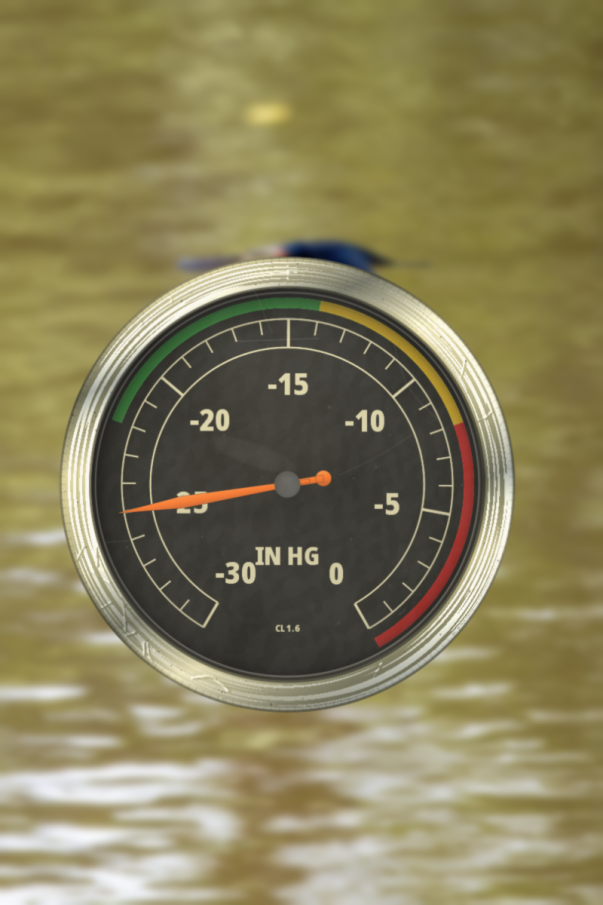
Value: -25,inHg
